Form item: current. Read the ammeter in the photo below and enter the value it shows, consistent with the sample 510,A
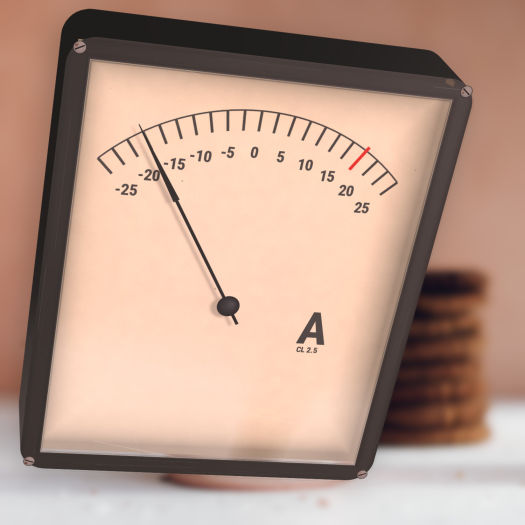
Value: -17.5,A
